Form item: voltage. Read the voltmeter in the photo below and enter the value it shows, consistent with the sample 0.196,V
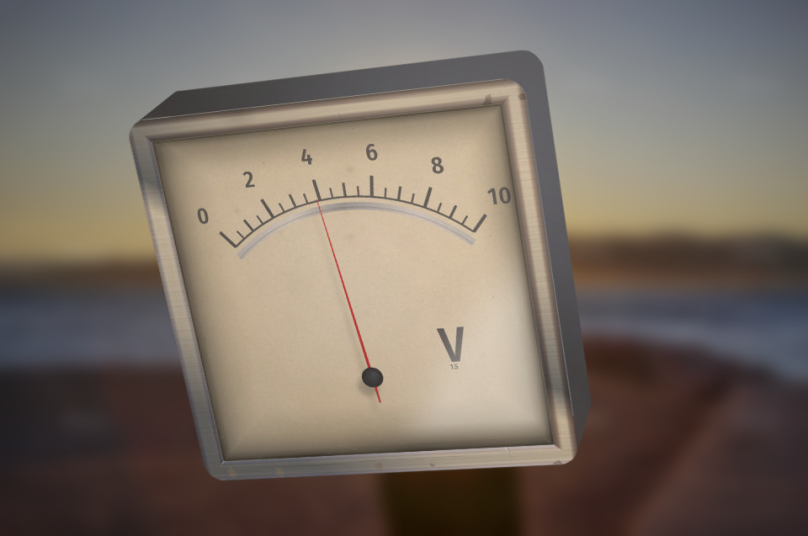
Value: 4,V
